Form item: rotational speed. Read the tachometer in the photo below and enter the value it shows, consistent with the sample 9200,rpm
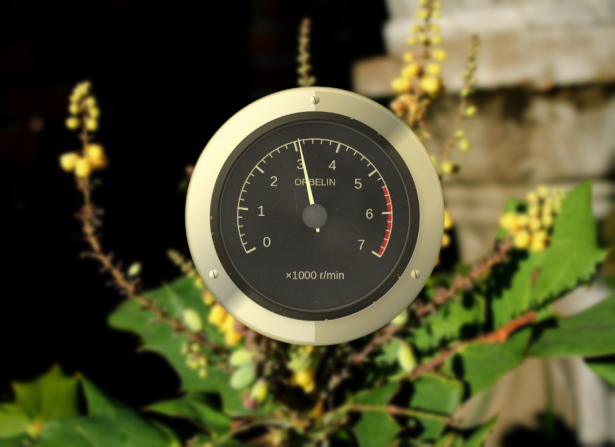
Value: 3100,rpm
